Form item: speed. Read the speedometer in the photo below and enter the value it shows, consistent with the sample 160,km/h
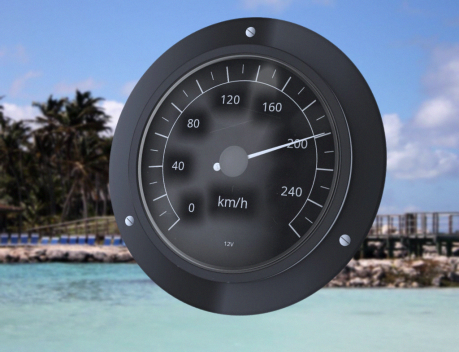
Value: 200,km/h
